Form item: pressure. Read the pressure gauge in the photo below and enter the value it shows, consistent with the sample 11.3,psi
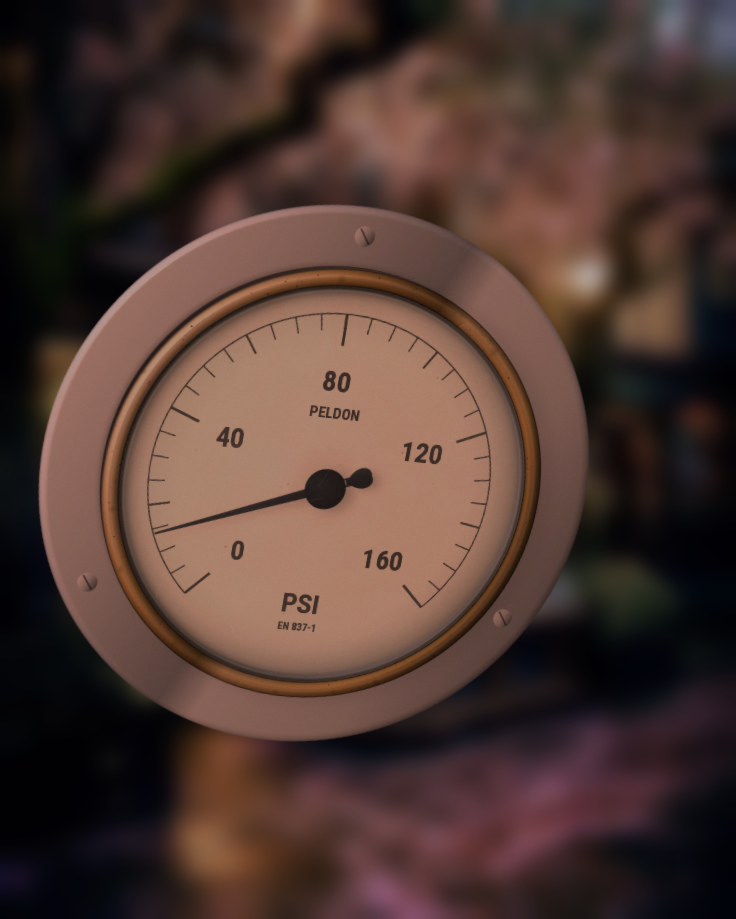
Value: 15,psi
